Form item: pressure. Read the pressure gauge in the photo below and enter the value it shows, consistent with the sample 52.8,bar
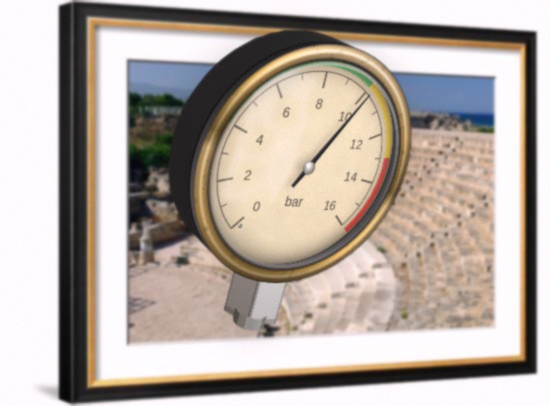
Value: 10,bar
